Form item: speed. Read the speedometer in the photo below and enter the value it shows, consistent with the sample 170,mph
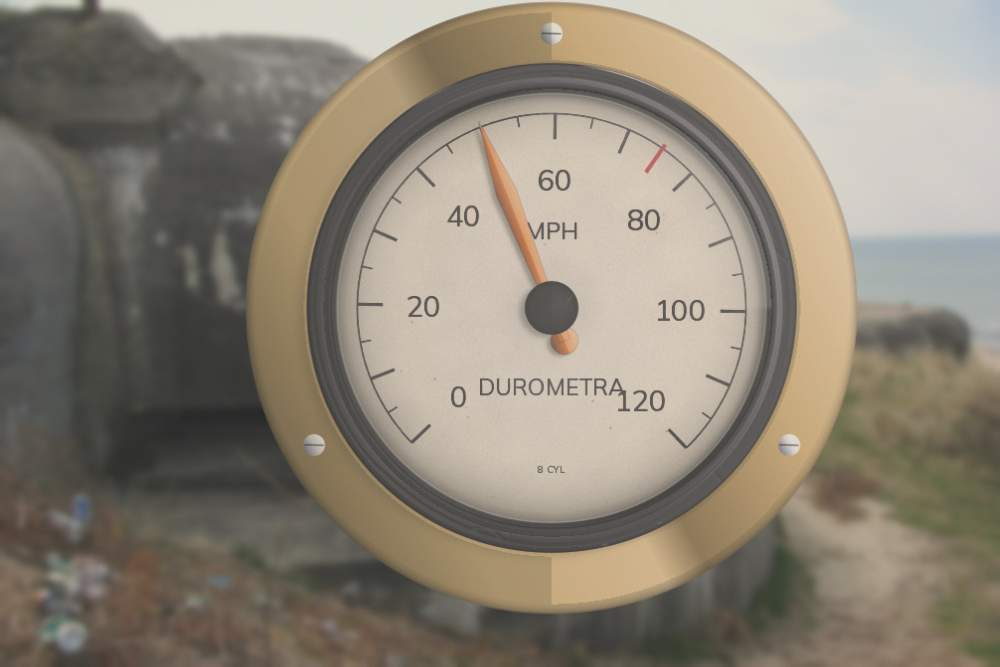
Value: 50,mph
